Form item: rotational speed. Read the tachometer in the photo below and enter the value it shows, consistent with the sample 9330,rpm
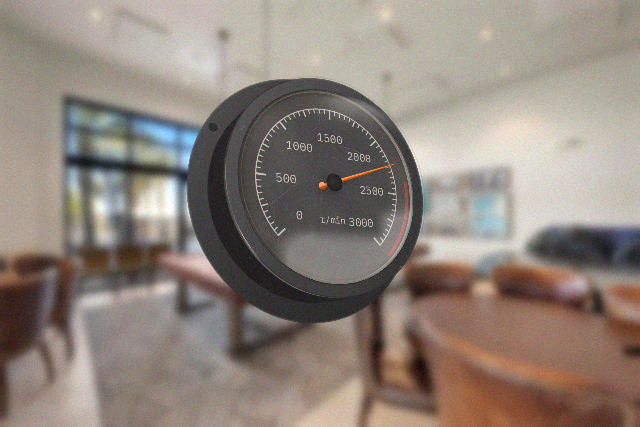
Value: 2250,rpm
